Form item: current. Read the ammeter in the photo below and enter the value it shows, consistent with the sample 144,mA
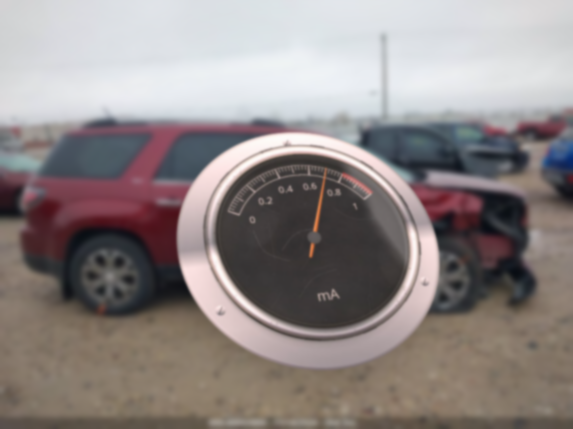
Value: 0.7,mA
